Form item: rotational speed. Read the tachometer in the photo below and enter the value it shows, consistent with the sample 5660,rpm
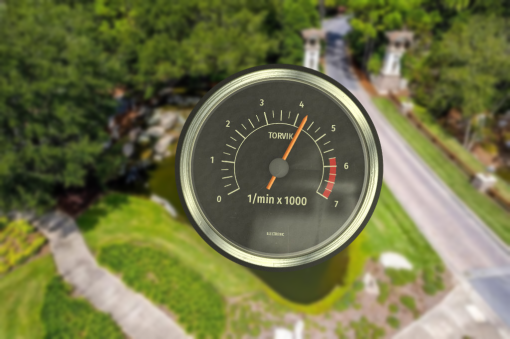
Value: 4250,rpm
